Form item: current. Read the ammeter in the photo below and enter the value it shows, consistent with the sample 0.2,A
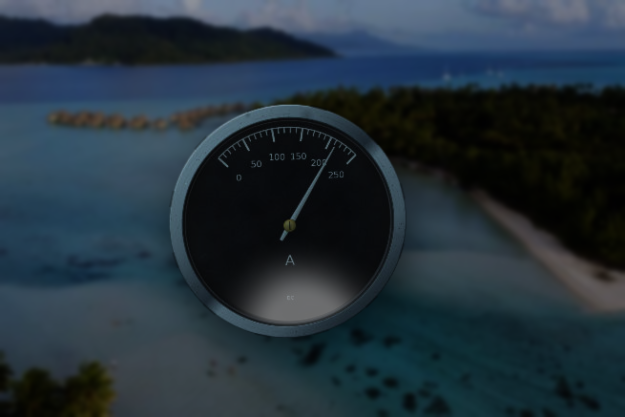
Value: 210,A
